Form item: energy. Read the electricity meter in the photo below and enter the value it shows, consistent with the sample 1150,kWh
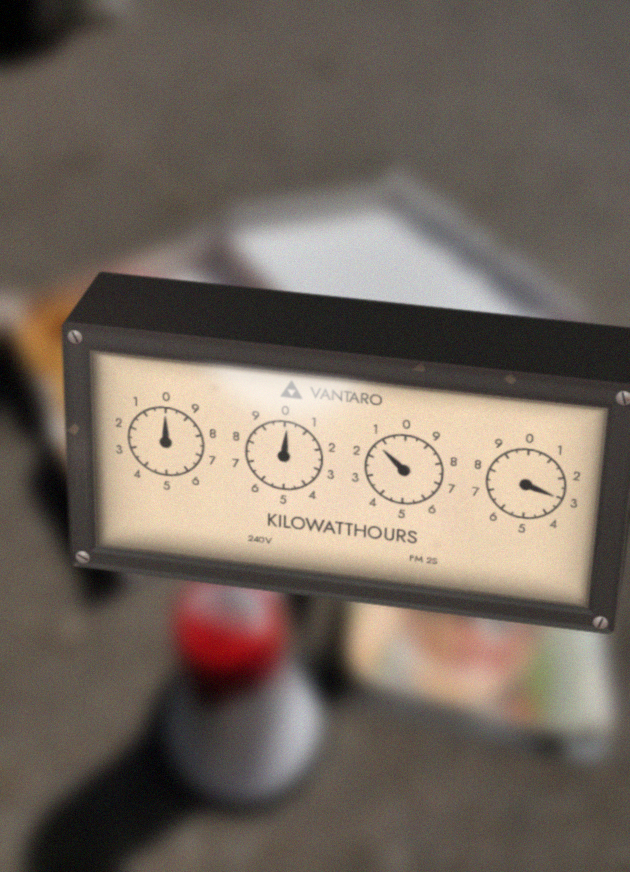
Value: 13,kWh
